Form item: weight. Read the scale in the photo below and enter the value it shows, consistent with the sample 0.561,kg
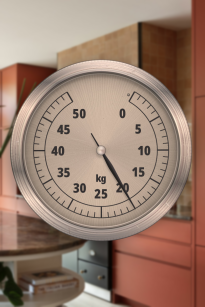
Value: 20,kg
